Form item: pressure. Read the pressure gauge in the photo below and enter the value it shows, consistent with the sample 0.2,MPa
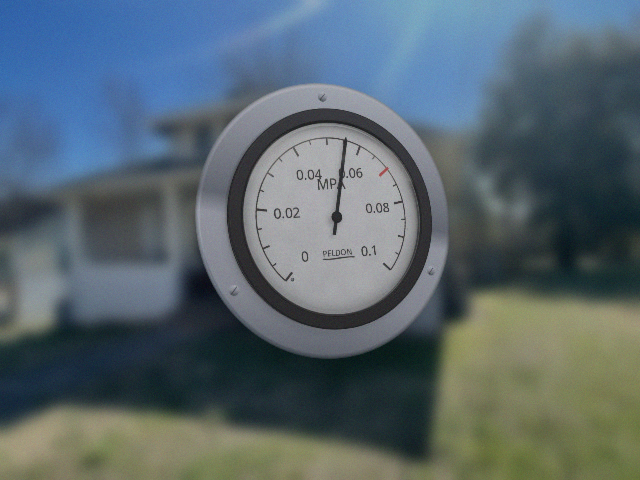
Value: 0.055,MPa
